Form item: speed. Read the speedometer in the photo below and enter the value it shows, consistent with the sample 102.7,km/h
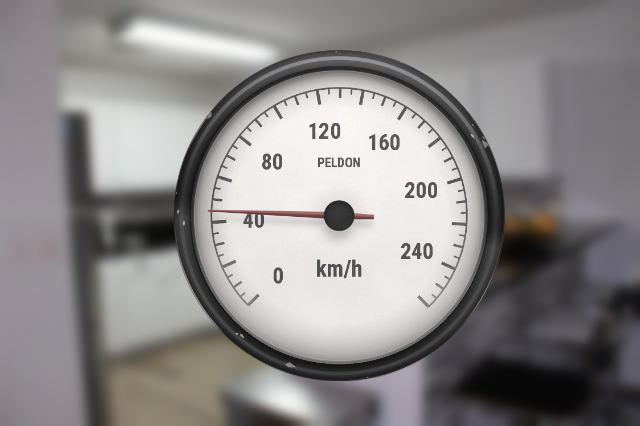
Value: 45,km/h
